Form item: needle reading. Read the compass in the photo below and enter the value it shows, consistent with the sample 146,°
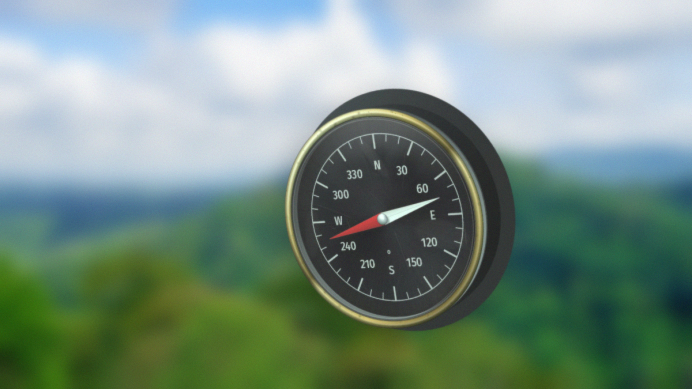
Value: 255,°
